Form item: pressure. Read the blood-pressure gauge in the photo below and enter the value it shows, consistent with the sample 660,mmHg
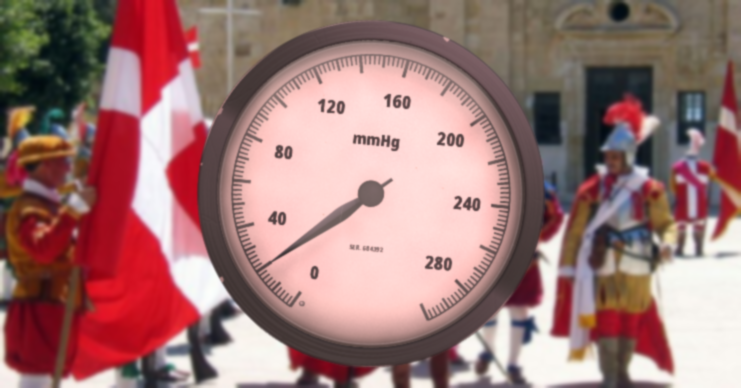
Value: 20,mmHg
